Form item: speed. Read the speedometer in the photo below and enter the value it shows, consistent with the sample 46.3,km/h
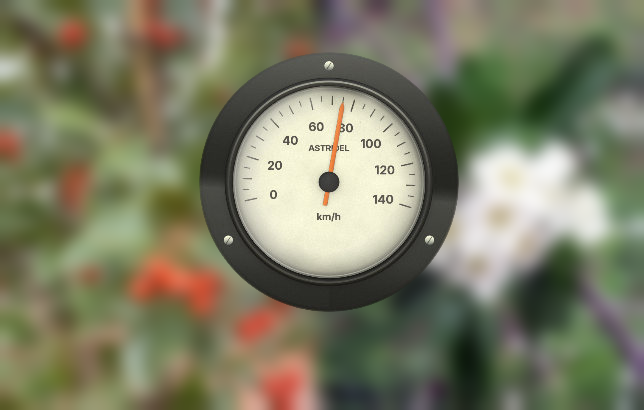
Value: 75,km/h
